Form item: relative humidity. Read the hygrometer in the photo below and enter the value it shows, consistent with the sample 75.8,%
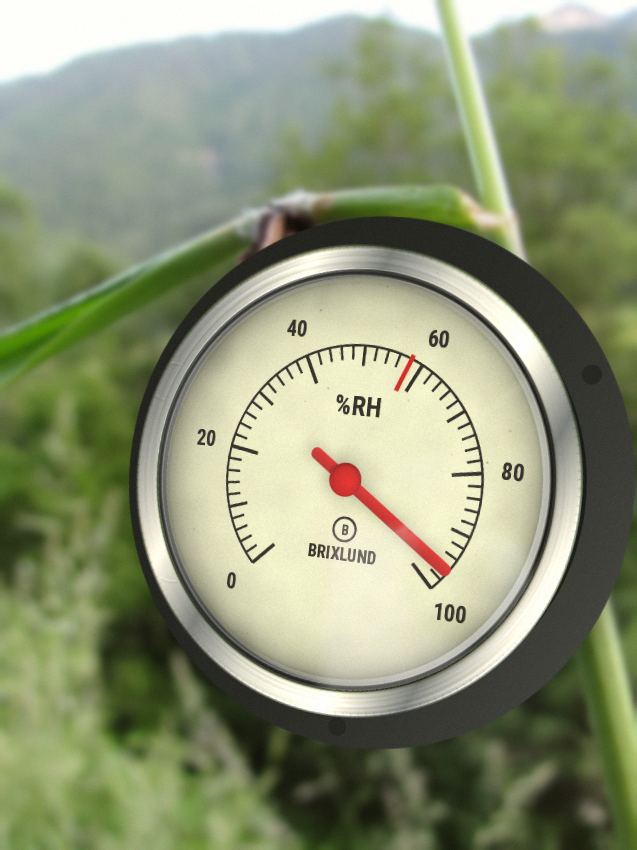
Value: 96,%
